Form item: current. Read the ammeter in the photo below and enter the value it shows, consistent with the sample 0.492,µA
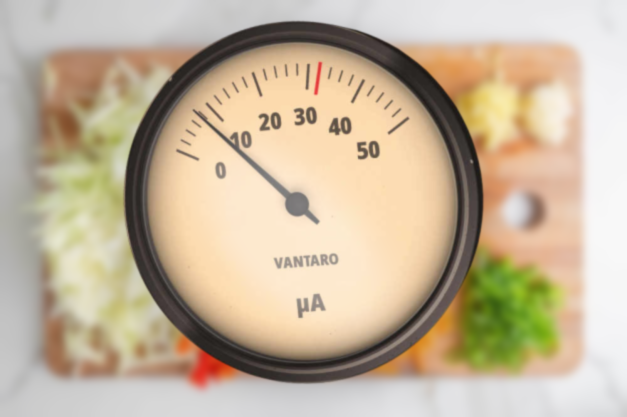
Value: 8,µA
